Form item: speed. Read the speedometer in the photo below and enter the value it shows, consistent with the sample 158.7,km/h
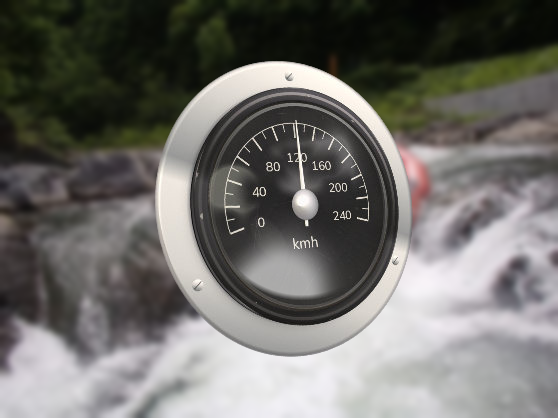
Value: 120,km/h
